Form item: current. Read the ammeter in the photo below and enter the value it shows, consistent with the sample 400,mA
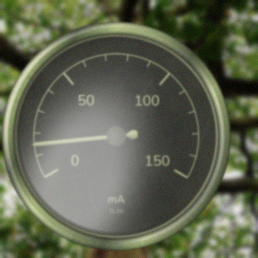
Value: 15,mA
